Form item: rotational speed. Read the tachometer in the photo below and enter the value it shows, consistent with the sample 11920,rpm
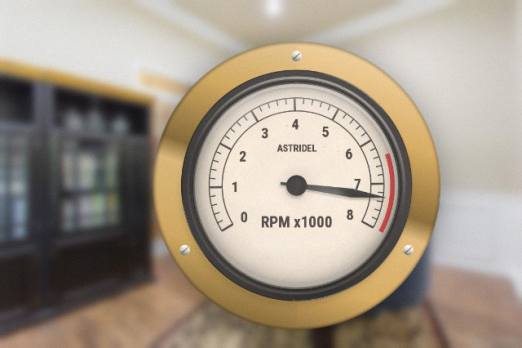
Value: 7300,rpm
